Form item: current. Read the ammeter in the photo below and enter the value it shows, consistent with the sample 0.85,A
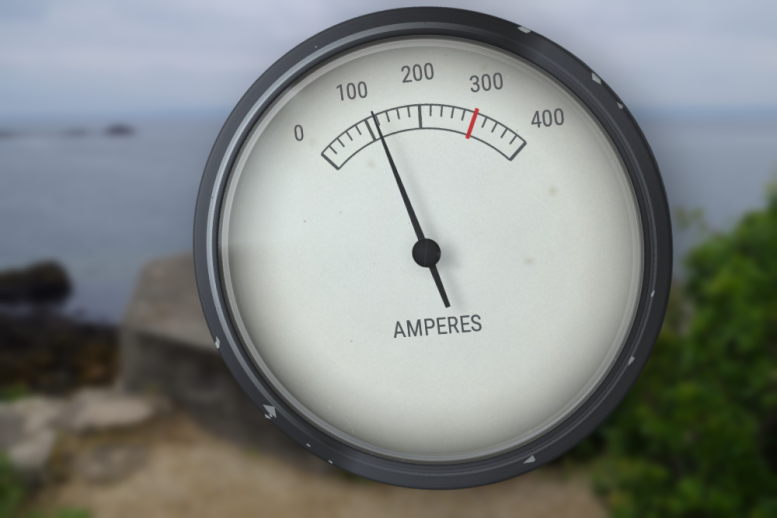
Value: 120,A
